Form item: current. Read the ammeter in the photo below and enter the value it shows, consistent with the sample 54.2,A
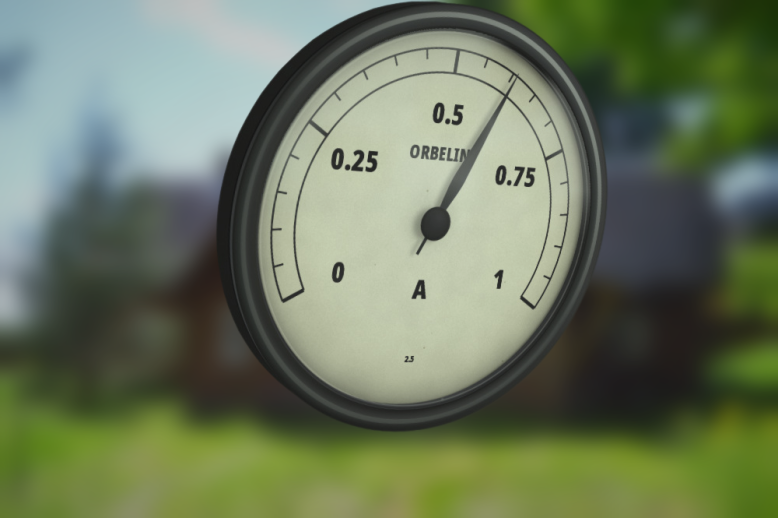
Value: 0.6,A
